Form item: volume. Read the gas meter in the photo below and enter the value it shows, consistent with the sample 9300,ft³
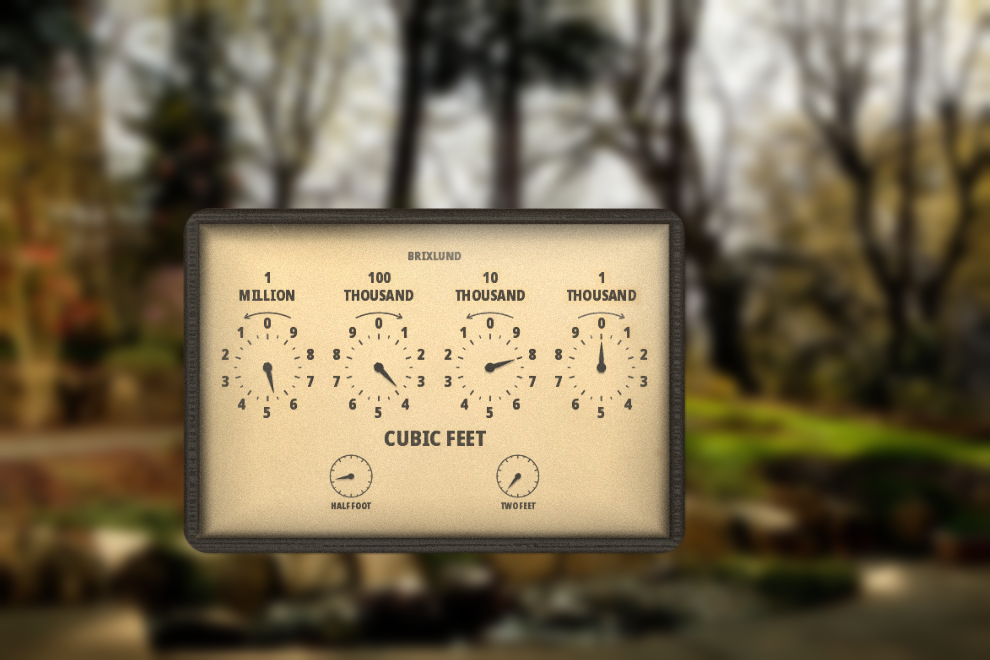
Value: 538000,ft³
